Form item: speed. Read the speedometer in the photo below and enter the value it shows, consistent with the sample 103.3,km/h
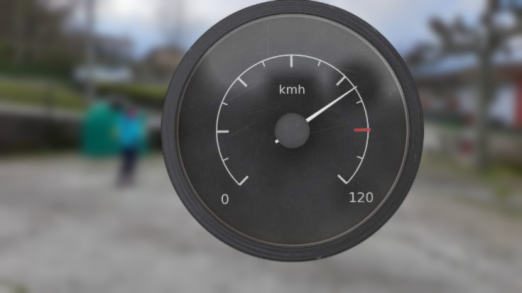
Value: 85,km/h
